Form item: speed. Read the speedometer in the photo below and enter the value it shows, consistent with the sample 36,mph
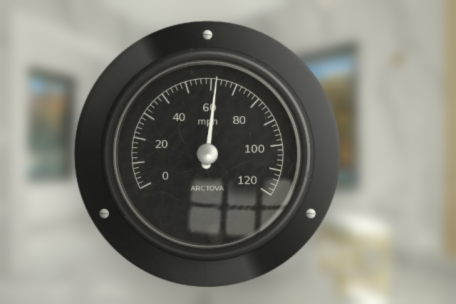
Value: 62,mph
